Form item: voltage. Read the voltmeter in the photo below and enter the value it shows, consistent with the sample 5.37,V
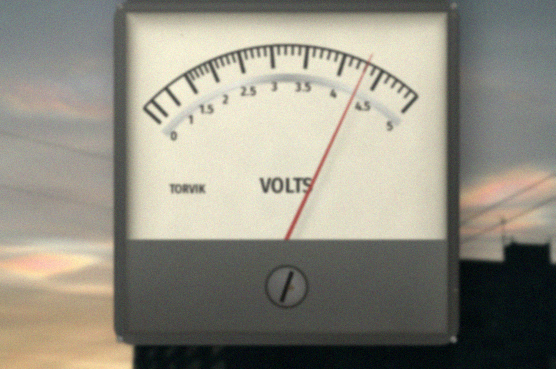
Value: 4.3,V
